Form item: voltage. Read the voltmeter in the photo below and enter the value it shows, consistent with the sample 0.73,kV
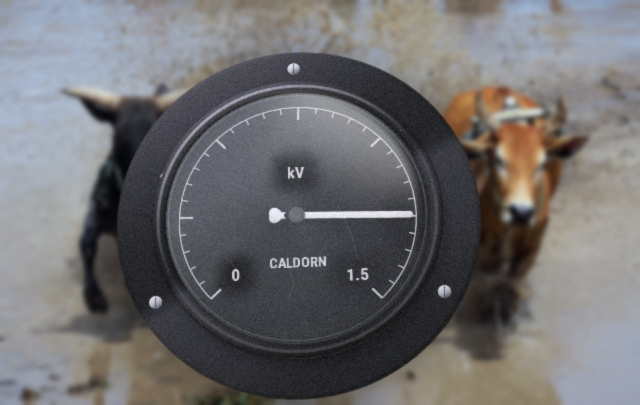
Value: 1.25,kV
